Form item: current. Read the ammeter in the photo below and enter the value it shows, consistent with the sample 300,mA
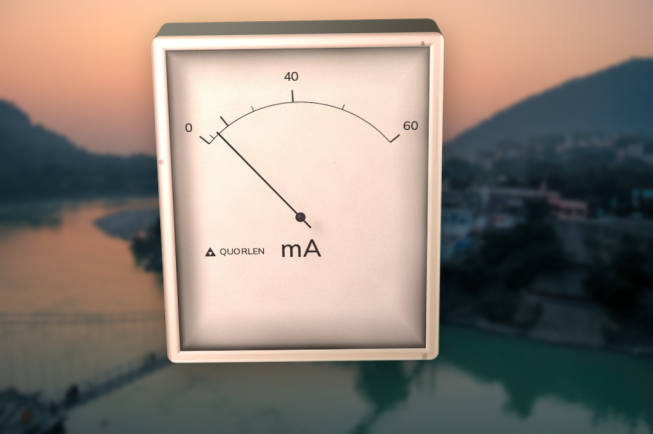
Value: 15,mA
